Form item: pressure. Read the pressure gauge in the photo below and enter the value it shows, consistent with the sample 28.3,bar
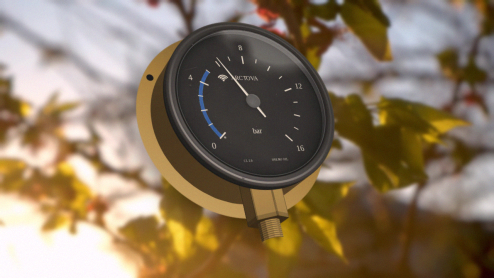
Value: 6,bar
